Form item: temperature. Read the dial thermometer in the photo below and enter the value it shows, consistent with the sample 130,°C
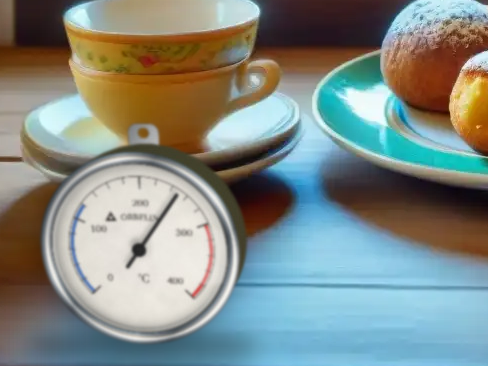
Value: 250,°C
